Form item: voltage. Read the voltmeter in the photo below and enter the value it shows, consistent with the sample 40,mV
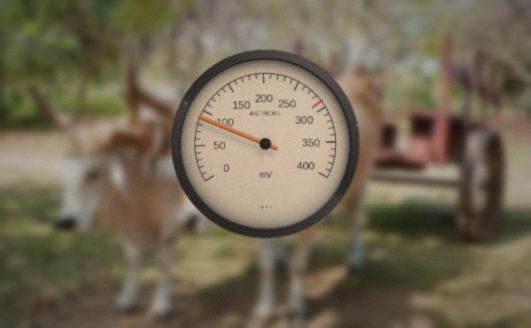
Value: 90,mV
